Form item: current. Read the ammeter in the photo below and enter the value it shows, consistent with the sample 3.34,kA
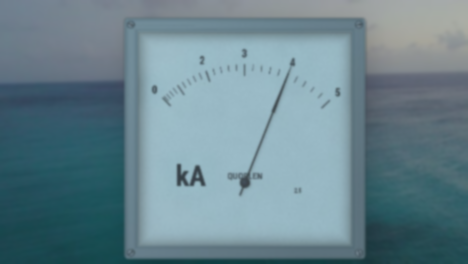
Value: 4,kA
